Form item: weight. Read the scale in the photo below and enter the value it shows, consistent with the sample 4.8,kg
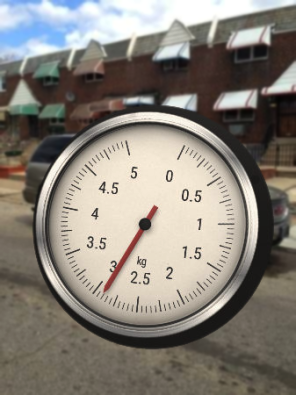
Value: 2.9,kg
